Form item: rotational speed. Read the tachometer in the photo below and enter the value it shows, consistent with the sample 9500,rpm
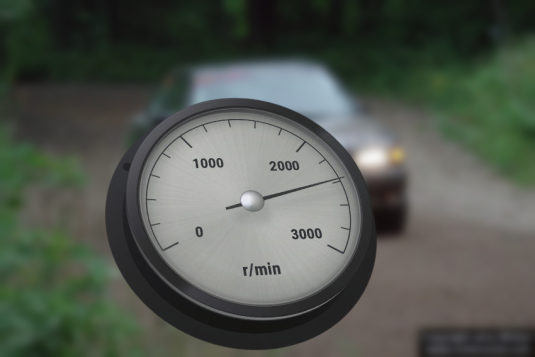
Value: 2400,rpm
